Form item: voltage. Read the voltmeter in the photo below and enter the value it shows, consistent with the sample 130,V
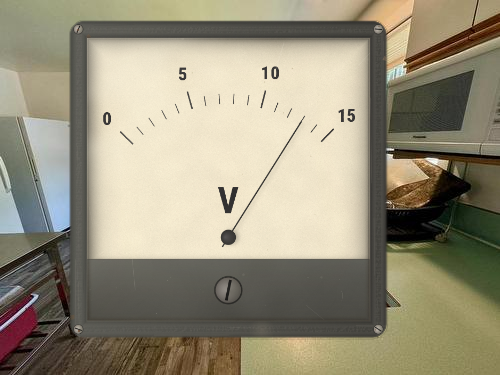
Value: 13,V
